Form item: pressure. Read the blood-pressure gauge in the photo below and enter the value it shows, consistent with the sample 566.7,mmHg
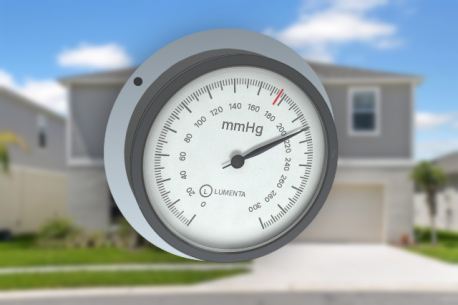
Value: 210,mmHg
